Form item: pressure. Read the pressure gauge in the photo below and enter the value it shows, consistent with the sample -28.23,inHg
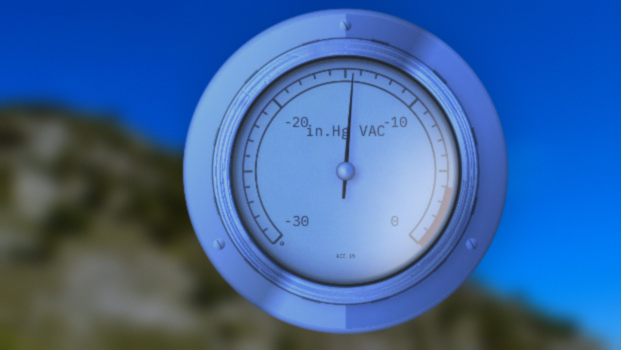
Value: -14.5,inHg
